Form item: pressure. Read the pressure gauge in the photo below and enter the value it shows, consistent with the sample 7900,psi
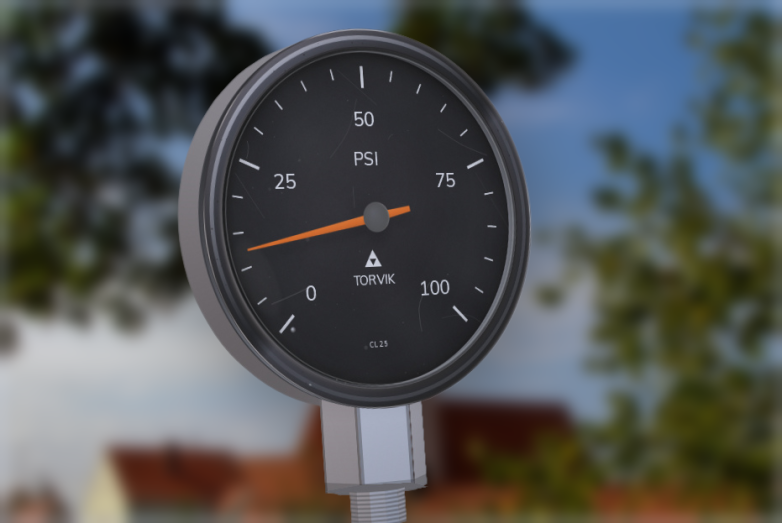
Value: 12.5,psi
